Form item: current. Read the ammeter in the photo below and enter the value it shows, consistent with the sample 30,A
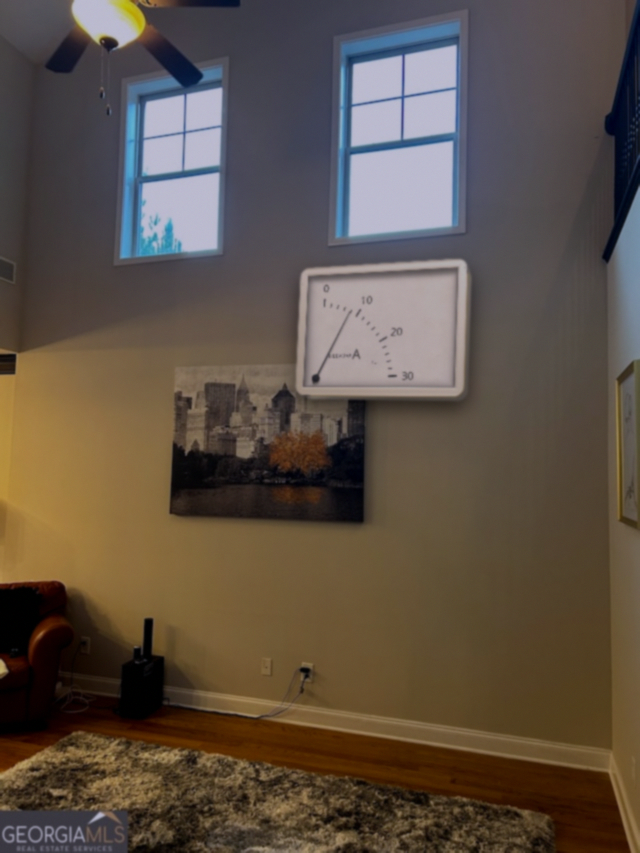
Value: 8,A
